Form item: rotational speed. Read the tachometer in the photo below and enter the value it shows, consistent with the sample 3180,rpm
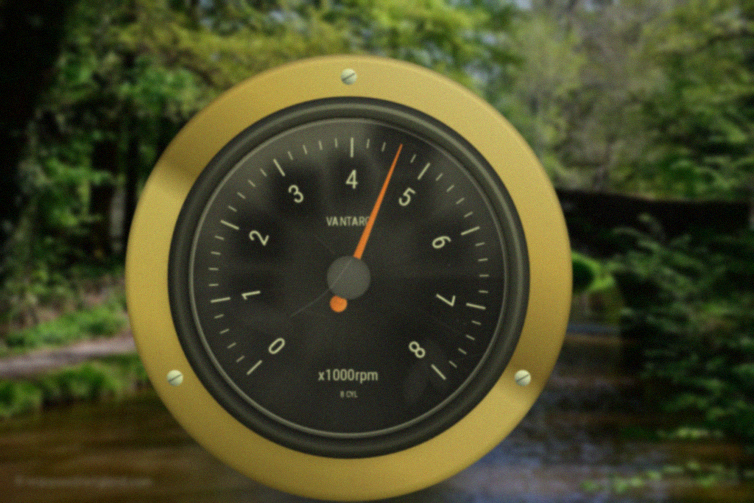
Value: 4600,rpm
